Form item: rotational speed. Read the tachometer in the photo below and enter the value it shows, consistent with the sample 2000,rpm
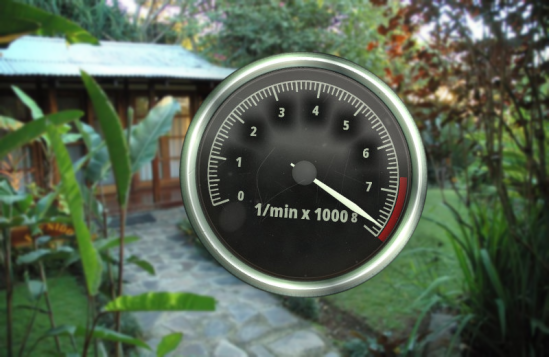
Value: 7800,rpm
